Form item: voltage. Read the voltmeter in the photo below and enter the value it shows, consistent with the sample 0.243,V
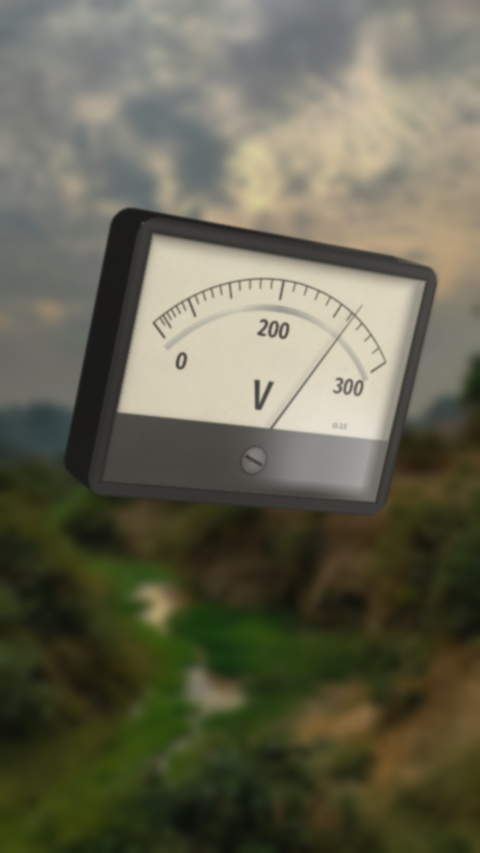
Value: 260,V
